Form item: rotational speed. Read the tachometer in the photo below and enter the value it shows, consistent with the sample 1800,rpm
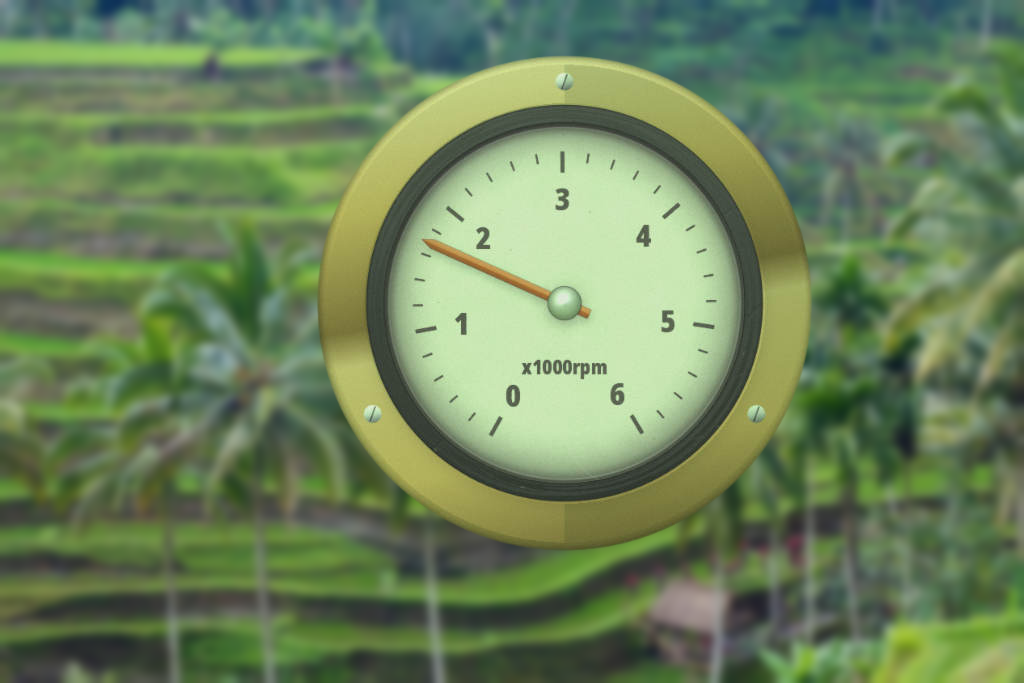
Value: 1700,rpm
